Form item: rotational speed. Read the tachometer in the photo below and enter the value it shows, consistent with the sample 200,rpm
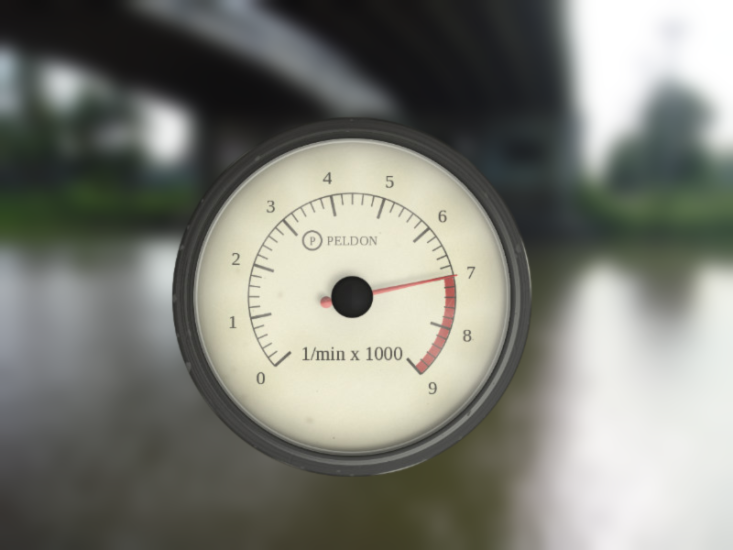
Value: 7000,rpm
